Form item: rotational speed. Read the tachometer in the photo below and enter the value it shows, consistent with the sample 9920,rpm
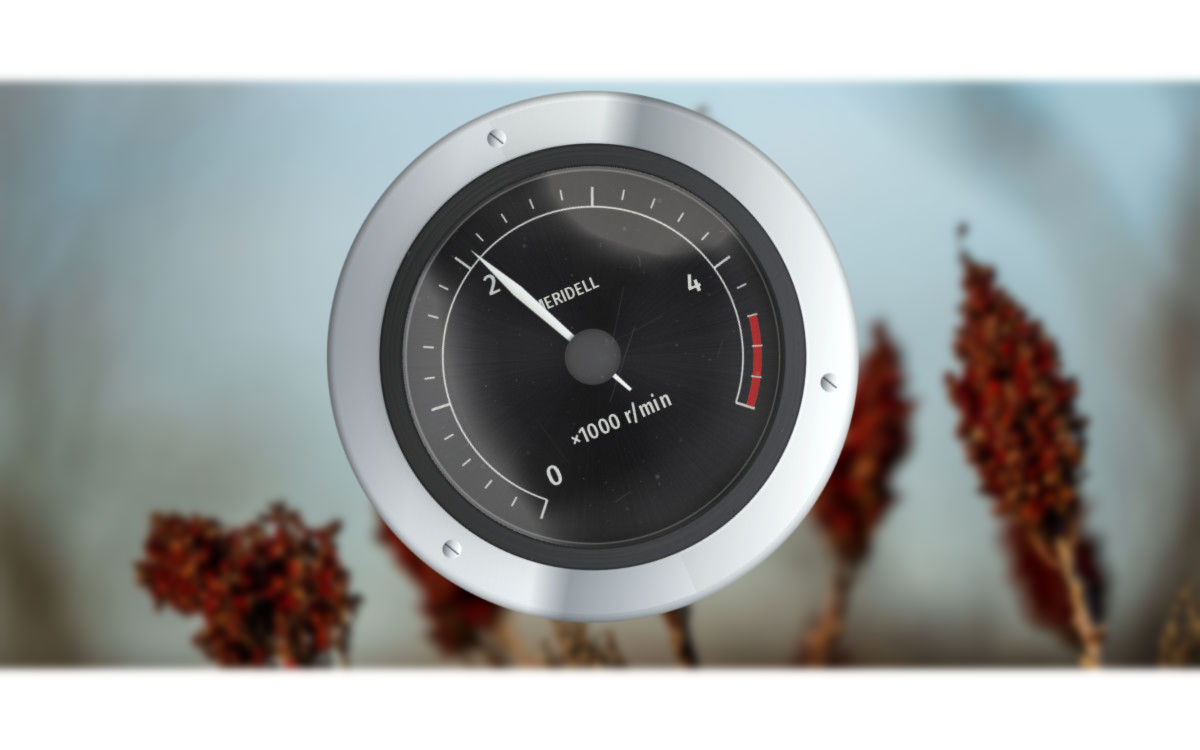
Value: 2100,rpm
